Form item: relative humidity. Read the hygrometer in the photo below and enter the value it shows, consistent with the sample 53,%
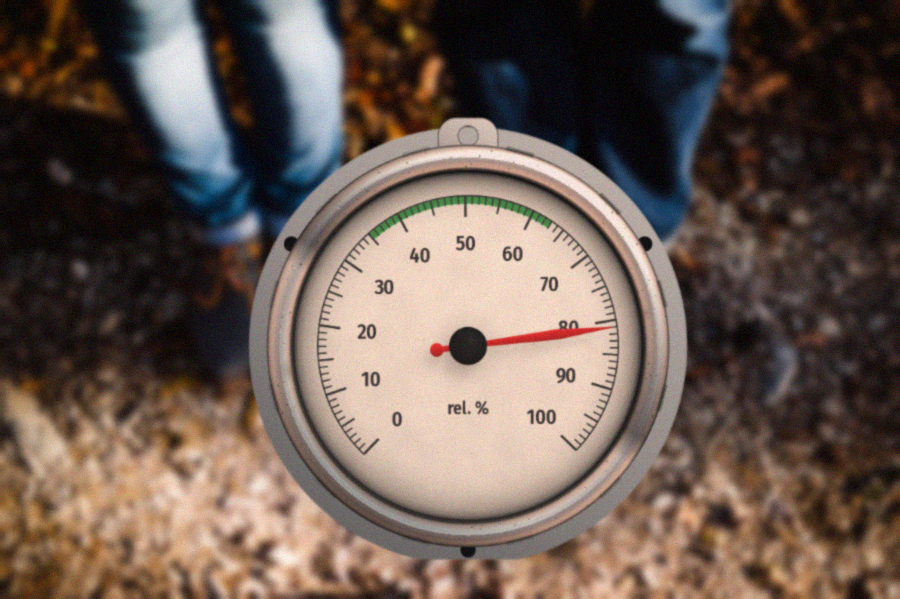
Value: 81,%
